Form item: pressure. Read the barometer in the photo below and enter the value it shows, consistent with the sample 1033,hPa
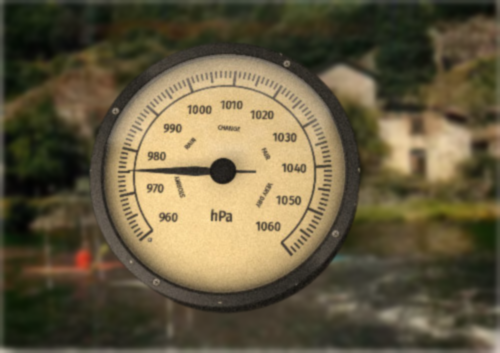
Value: 975,hPa
